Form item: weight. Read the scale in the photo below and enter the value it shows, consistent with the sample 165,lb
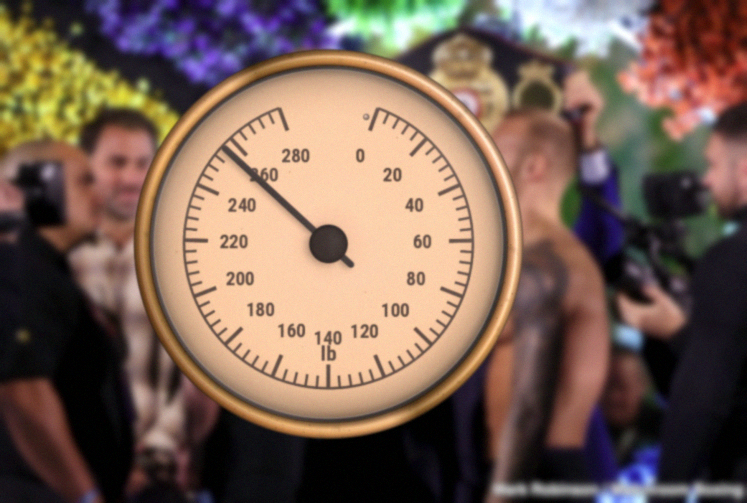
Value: 256,lb
